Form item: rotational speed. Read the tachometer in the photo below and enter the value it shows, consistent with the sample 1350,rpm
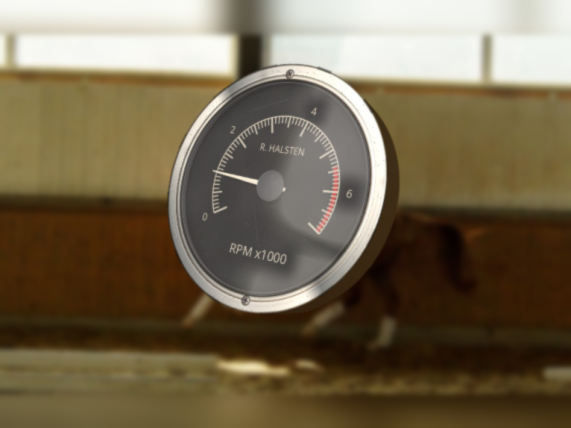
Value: 1000,rpm
